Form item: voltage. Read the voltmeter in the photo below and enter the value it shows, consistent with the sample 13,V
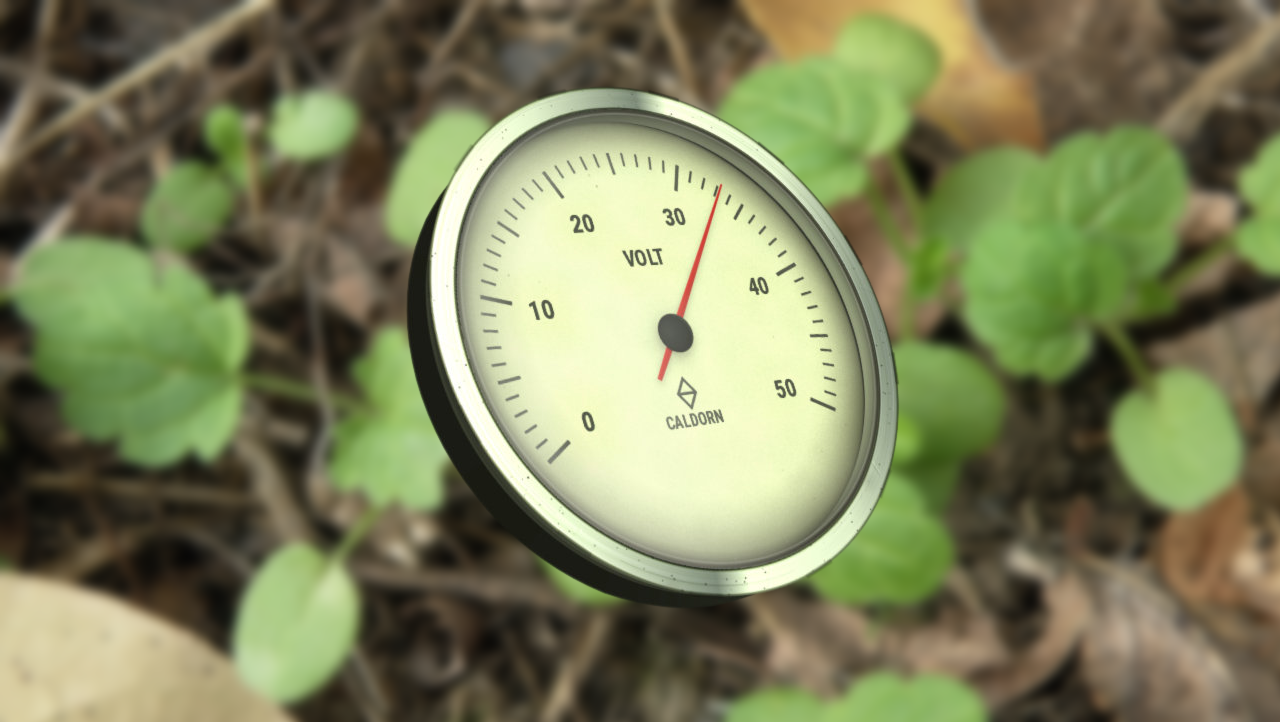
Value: 33,V
